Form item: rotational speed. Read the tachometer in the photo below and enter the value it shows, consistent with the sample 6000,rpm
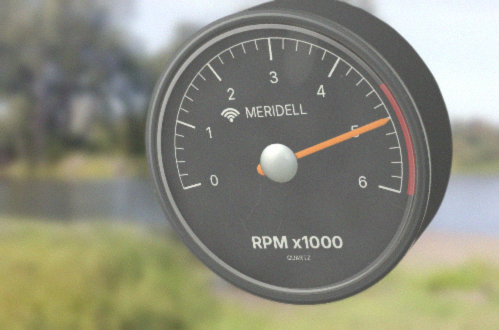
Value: 5000,rpm
